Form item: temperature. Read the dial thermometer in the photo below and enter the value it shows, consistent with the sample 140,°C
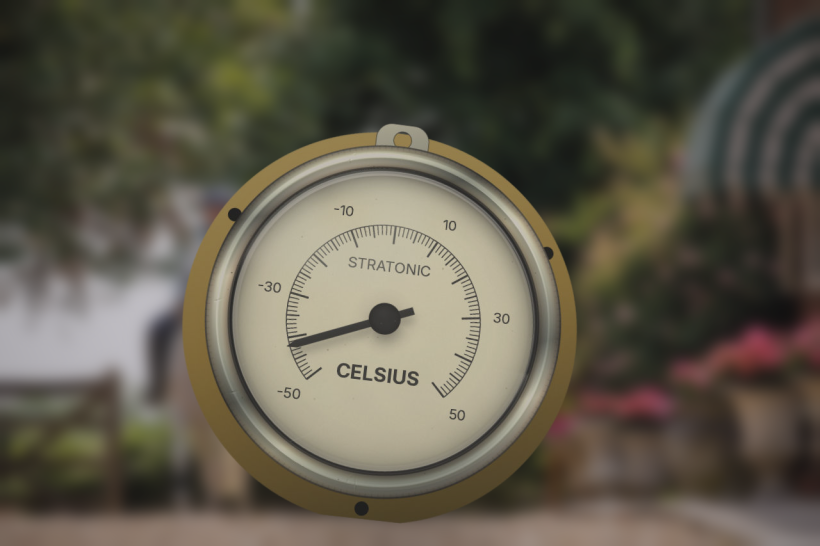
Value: -42,°C
